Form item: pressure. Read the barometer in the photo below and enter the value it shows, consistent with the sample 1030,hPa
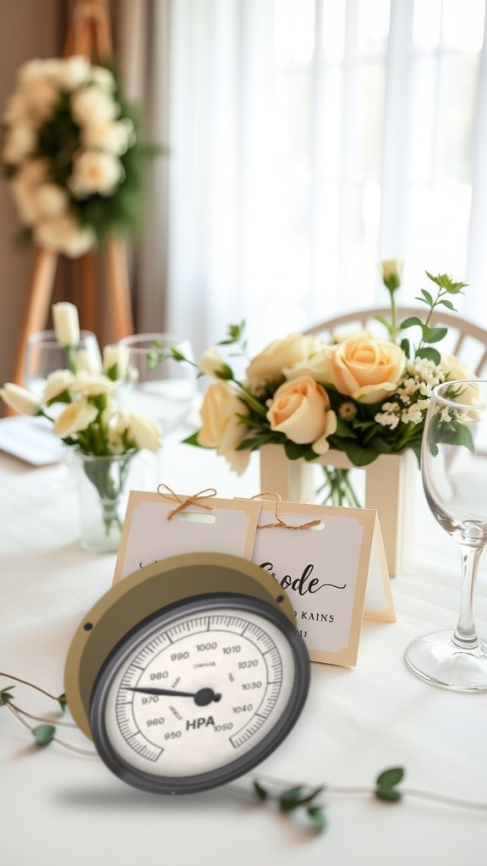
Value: 975,hPa
